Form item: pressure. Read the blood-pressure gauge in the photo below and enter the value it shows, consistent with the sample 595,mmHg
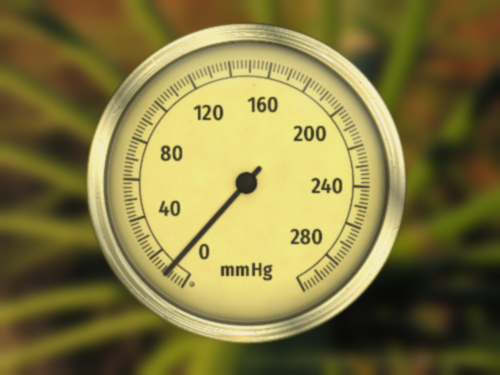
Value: 10,mmHg
